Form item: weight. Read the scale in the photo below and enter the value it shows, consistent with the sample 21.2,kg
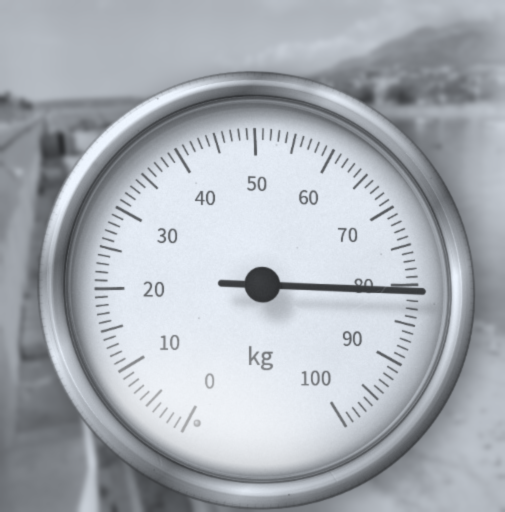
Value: 81,kg
